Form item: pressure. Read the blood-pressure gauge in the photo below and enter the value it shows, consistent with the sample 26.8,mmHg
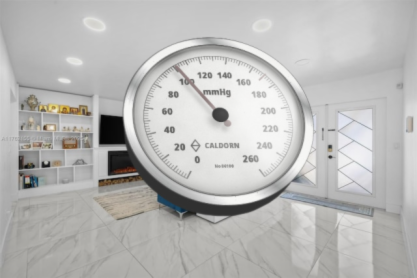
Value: 100,mmHg
